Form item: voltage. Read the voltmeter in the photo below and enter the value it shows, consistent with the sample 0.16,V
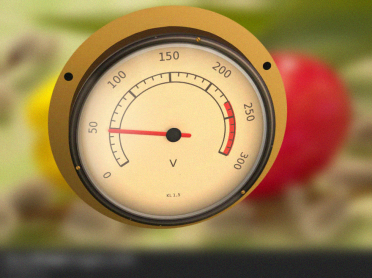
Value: 50,V
